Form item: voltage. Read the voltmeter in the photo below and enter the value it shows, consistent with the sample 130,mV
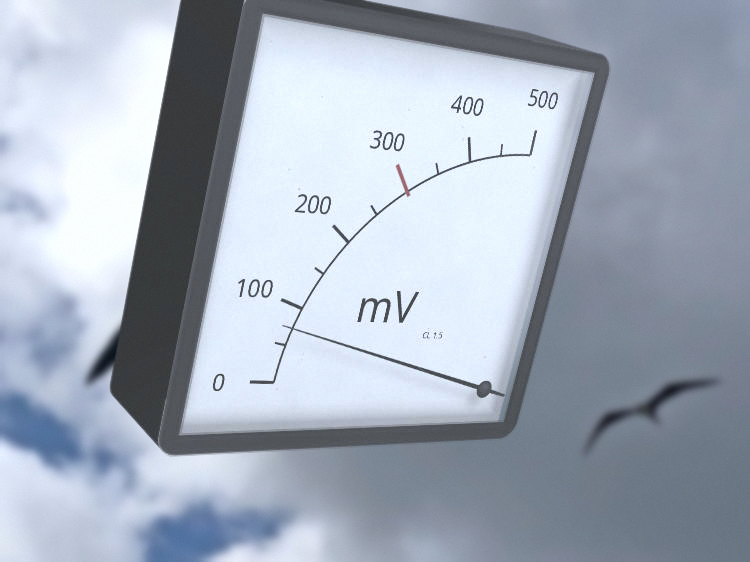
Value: 75,mV
